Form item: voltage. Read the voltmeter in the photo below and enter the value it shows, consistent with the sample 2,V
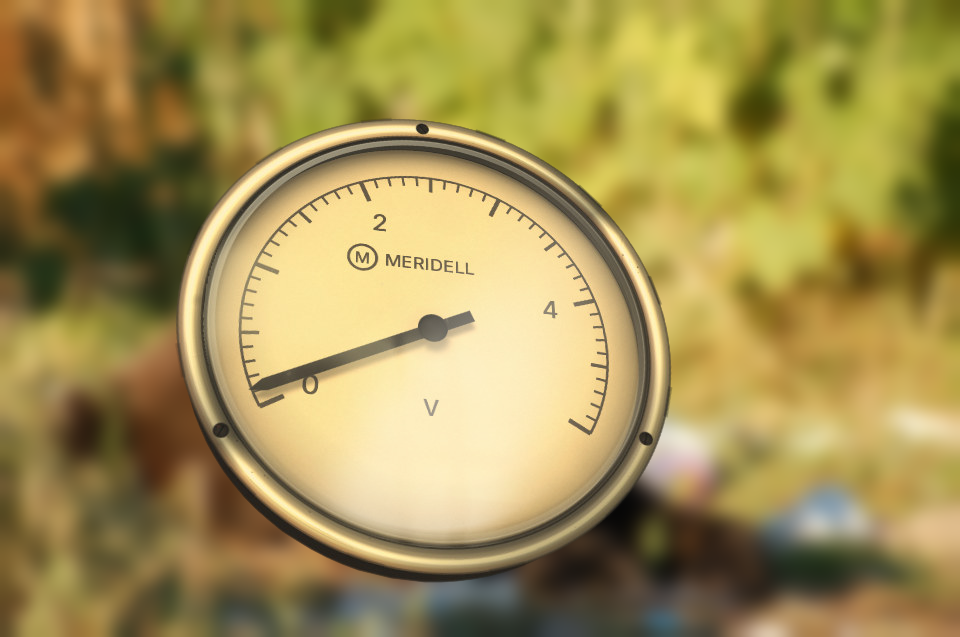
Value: 0.1,V
